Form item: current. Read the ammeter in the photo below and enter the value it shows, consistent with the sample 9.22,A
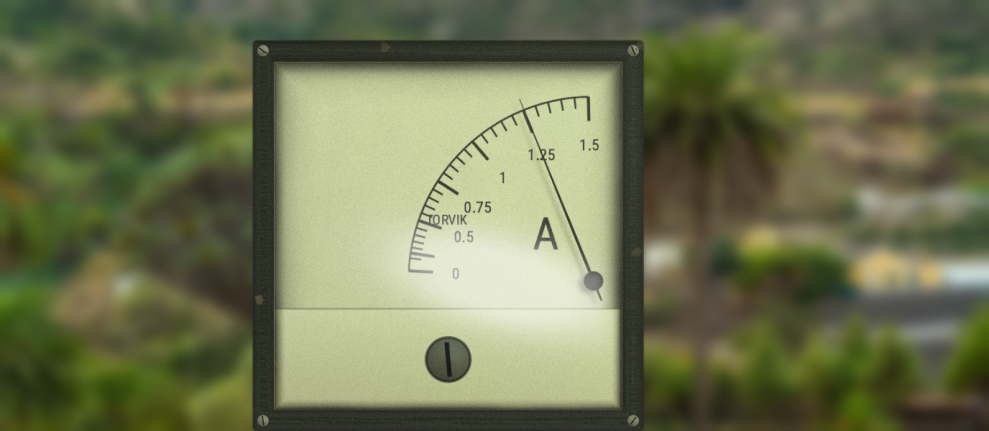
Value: 1.25,A
